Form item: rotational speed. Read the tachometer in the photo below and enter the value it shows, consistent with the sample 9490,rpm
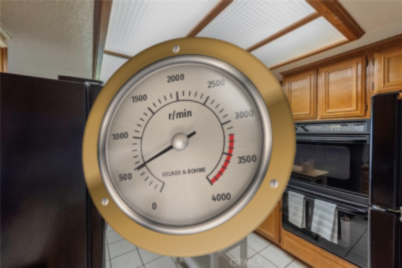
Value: 500,rpm
